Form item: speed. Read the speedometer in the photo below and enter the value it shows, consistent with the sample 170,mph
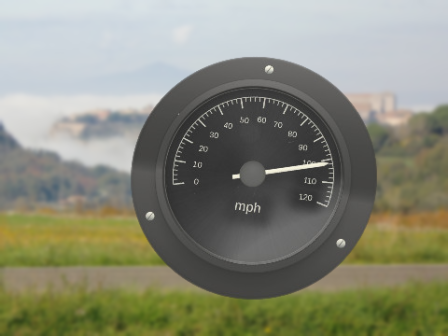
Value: 102,mph
